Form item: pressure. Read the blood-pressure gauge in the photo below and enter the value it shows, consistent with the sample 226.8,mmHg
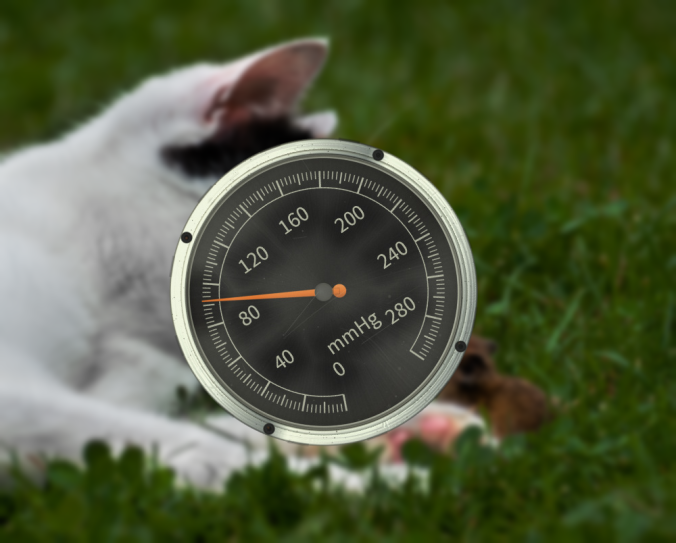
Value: 92,mmHg
